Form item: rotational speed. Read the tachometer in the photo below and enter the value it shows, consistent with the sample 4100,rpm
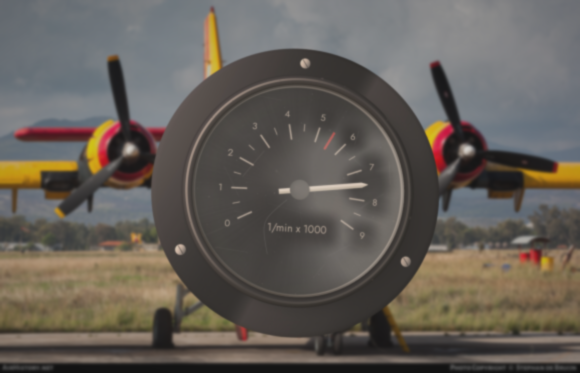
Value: 7500,rpm
